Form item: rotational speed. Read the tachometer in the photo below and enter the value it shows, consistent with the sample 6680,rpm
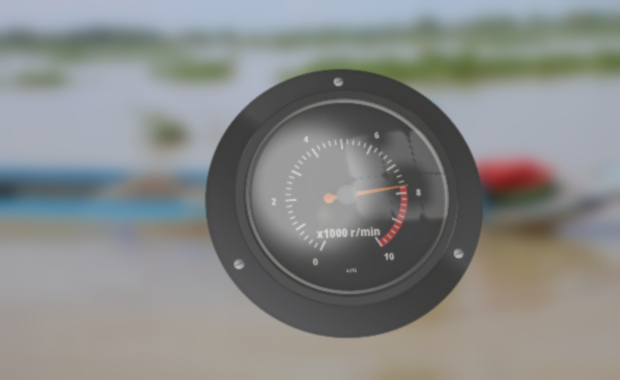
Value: 7800,rpm
